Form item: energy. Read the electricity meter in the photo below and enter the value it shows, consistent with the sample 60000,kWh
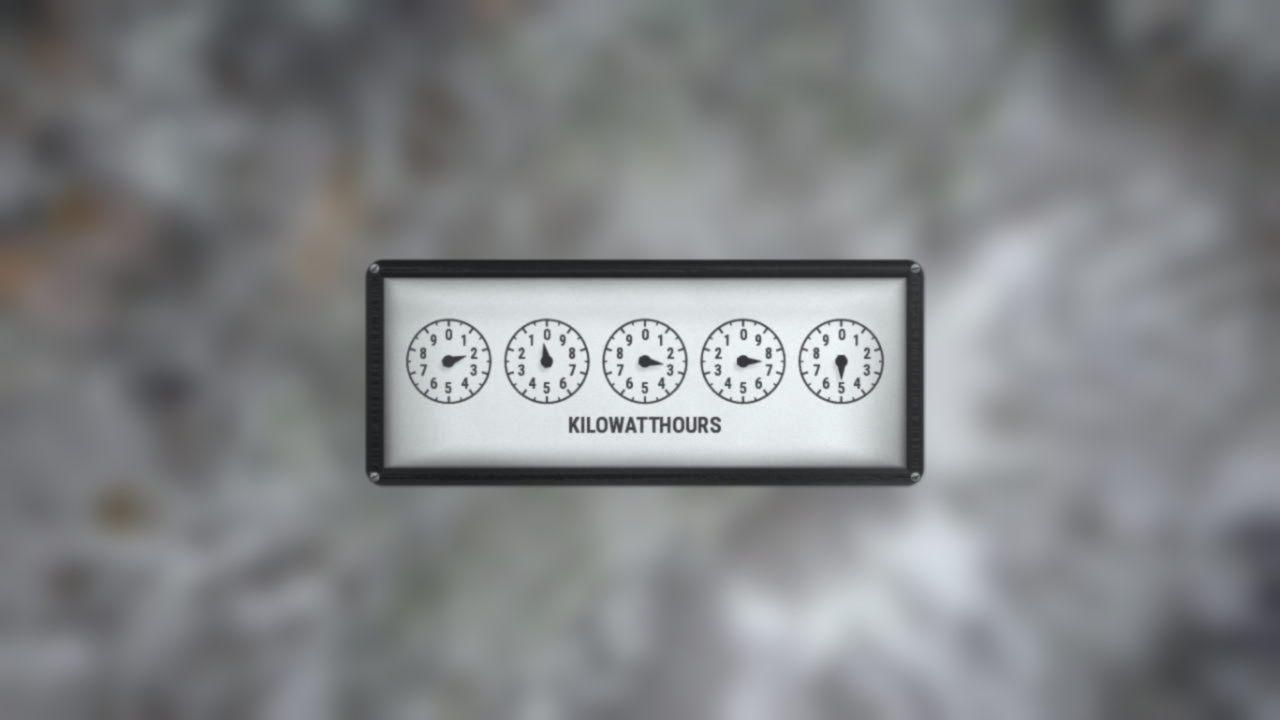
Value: 20275,kWh
